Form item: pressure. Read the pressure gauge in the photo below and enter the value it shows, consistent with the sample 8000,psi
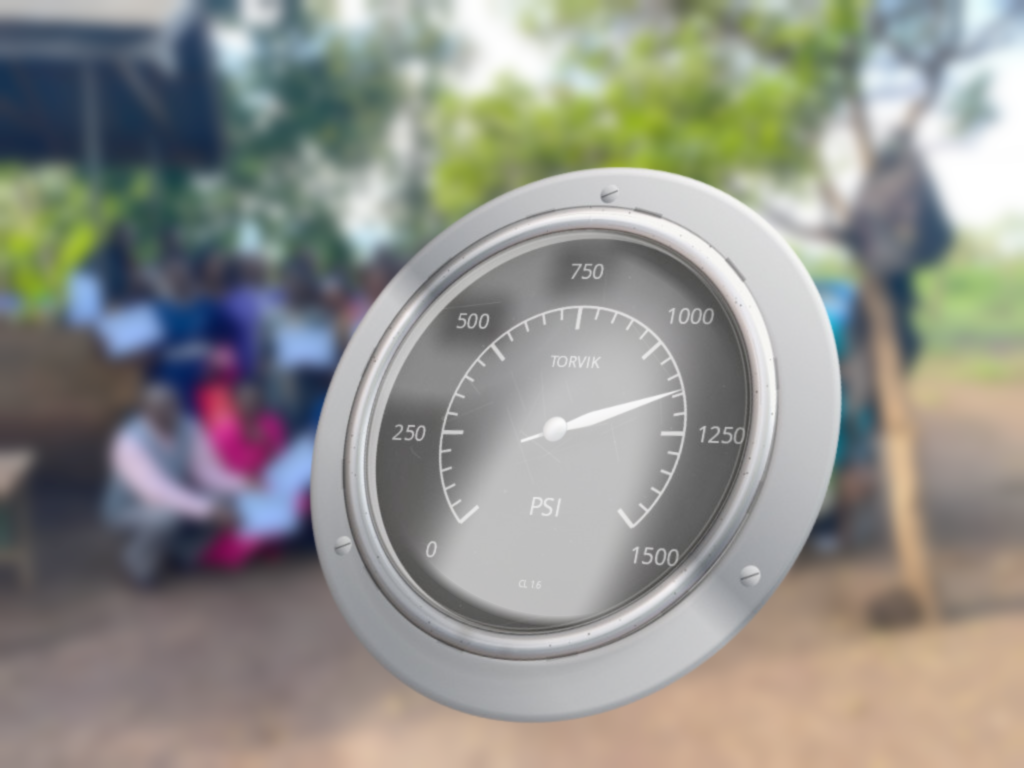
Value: 1150,psi
